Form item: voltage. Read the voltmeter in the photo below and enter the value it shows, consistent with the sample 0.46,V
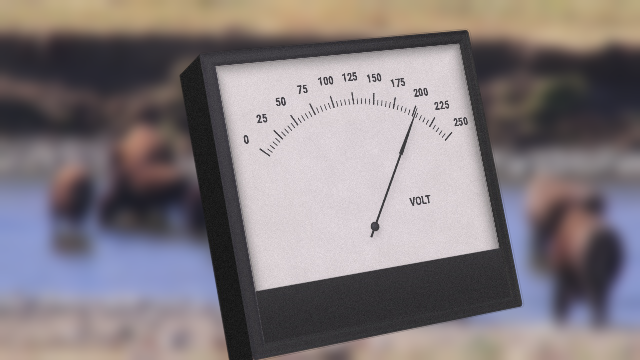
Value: 200,V
